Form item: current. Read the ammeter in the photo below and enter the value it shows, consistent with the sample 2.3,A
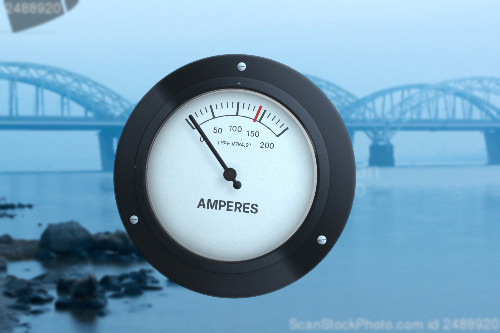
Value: 10,A
